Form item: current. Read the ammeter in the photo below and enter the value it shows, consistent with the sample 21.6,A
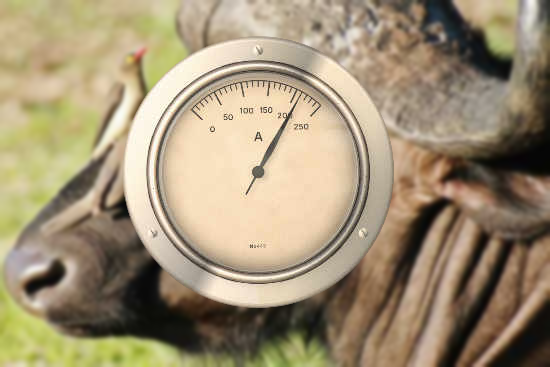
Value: 210,A
